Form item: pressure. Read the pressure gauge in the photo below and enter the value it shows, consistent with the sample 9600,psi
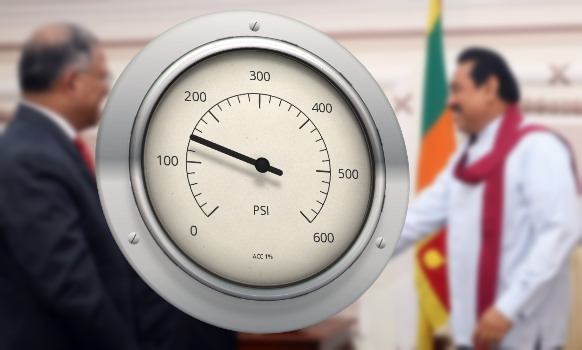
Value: 140,psi
